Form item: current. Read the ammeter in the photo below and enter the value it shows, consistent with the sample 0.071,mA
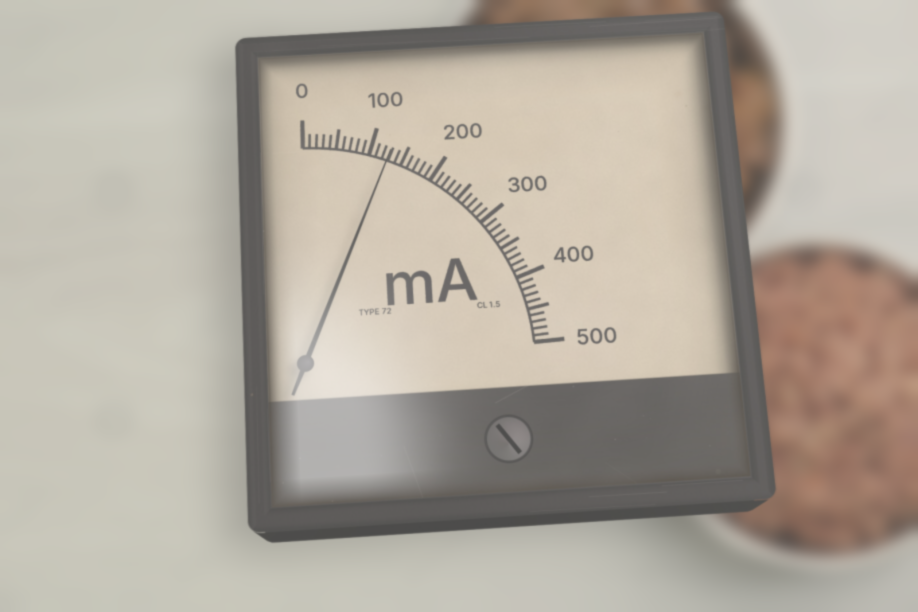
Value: 130,mA
